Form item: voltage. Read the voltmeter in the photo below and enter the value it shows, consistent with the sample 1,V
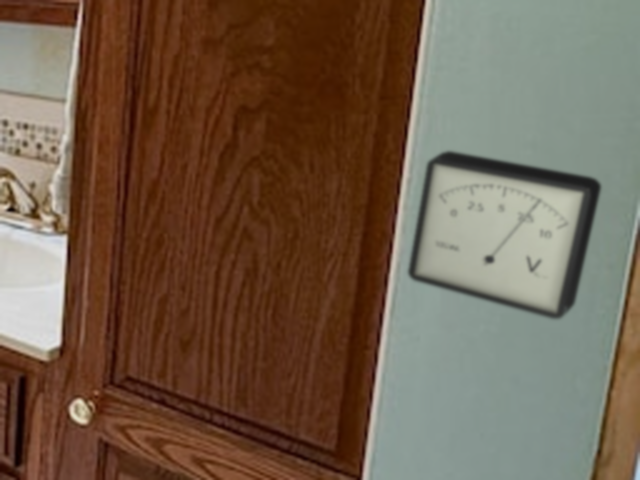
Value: 7.5,V
